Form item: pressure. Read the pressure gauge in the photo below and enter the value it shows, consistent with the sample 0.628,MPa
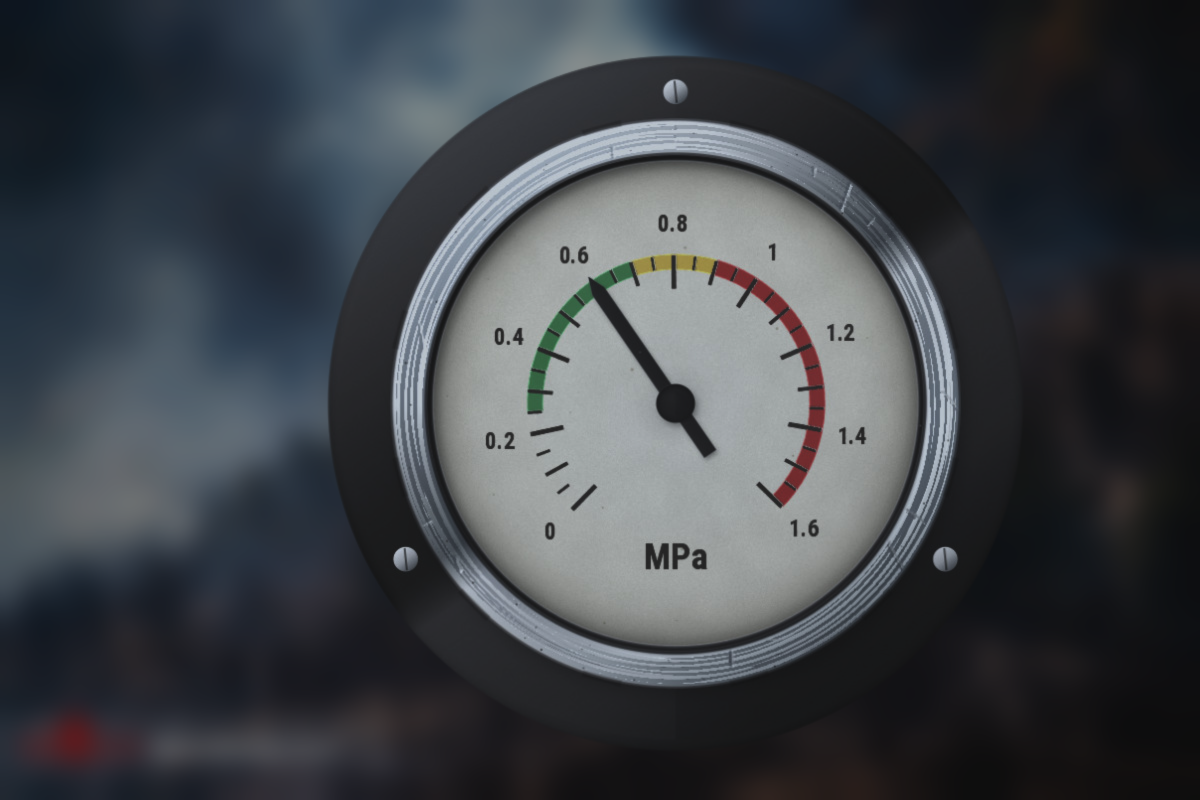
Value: 0.6,MPa
